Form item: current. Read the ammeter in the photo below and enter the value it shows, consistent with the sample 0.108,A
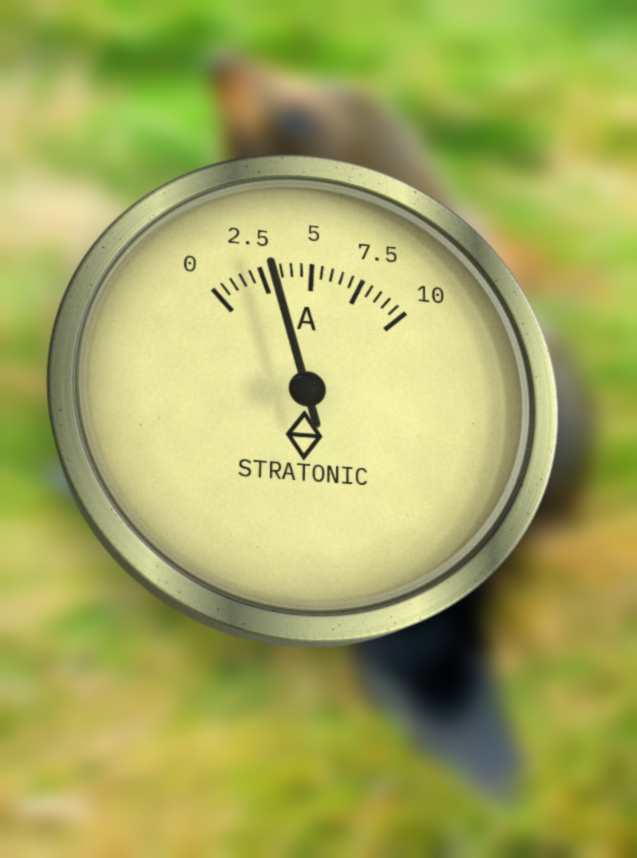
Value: 3,A
